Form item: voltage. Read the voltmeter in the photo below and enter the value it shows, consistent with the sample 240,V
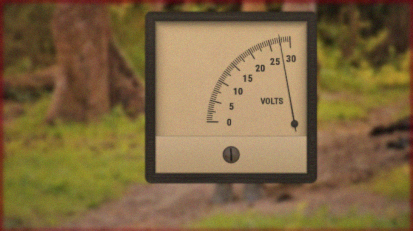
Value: 27.5,V
